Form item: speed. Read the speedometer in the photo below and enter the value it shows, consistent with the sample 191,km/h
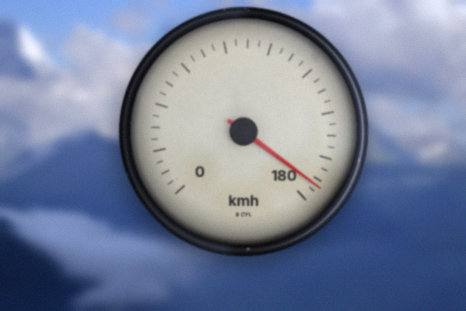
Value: 172.5,km/h
